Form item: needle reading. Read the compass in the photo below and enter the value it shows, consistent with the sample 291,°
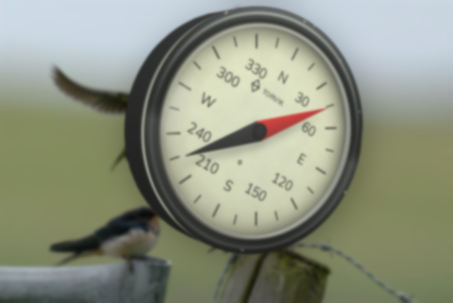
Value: 45,°
